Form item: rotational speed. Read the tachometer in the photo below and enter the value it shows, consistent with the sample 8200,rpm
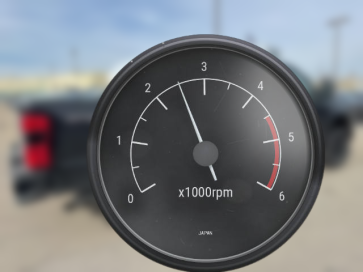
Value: 2500,rpm
